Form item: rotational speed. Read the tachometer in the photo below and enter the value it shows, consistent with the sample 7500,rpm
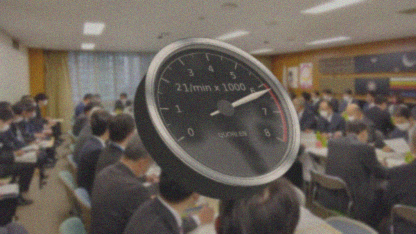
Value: 6250,rpm
